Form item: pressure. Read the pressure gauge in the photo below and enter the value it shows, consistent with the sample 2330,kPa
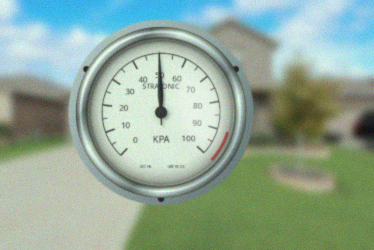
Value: 50,kPa
